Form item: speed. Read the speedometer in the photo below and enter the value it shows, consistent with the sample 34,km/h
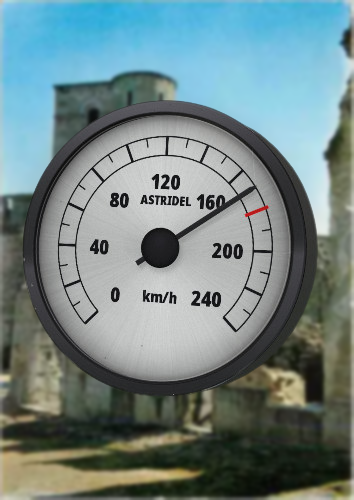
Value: 170,km/h
